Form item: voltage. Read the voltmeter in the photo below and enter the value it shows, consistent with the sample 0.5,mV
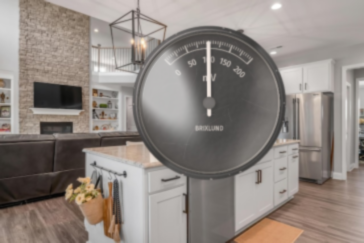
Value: 100,mV
